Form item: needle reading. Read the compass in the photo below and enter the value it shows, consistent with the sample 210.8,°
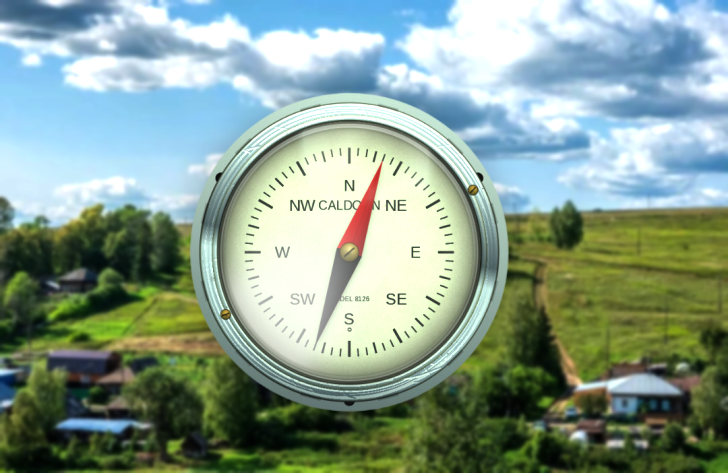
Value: 20,°
